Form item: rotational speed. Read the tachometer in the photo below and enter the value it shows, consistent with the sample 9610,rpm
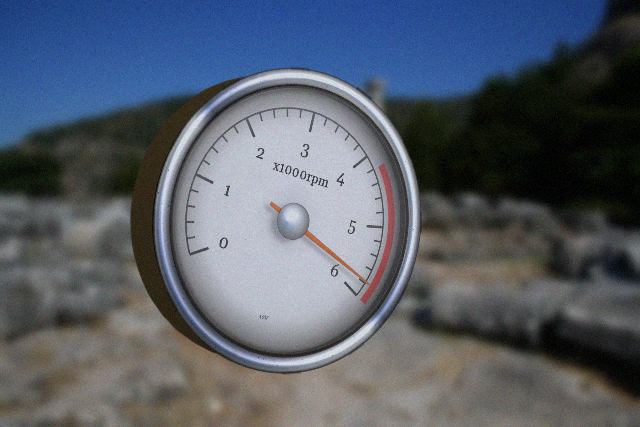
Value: 5800,rpm
